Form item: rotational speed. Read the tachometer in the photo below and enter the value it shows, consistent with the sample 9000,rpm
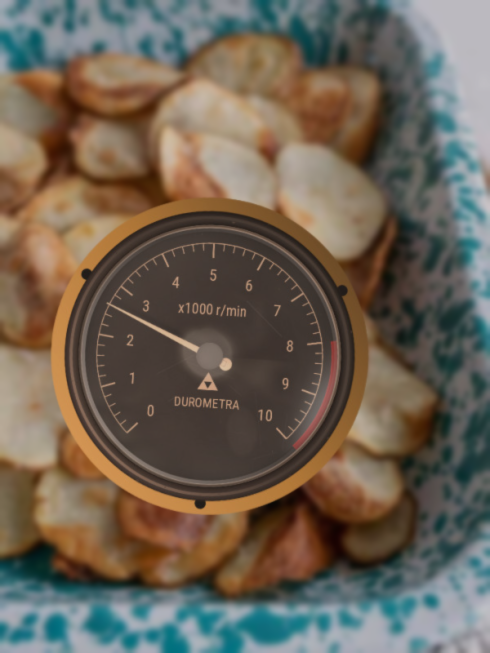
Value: 2600,rpm
